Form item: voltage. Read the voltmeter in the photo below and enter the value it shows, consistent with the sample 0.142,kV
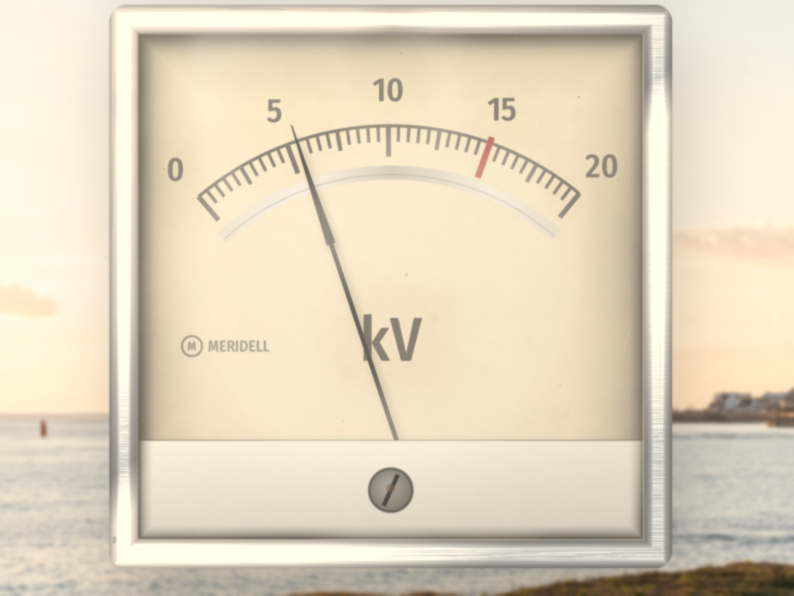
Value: 5.5,kV
